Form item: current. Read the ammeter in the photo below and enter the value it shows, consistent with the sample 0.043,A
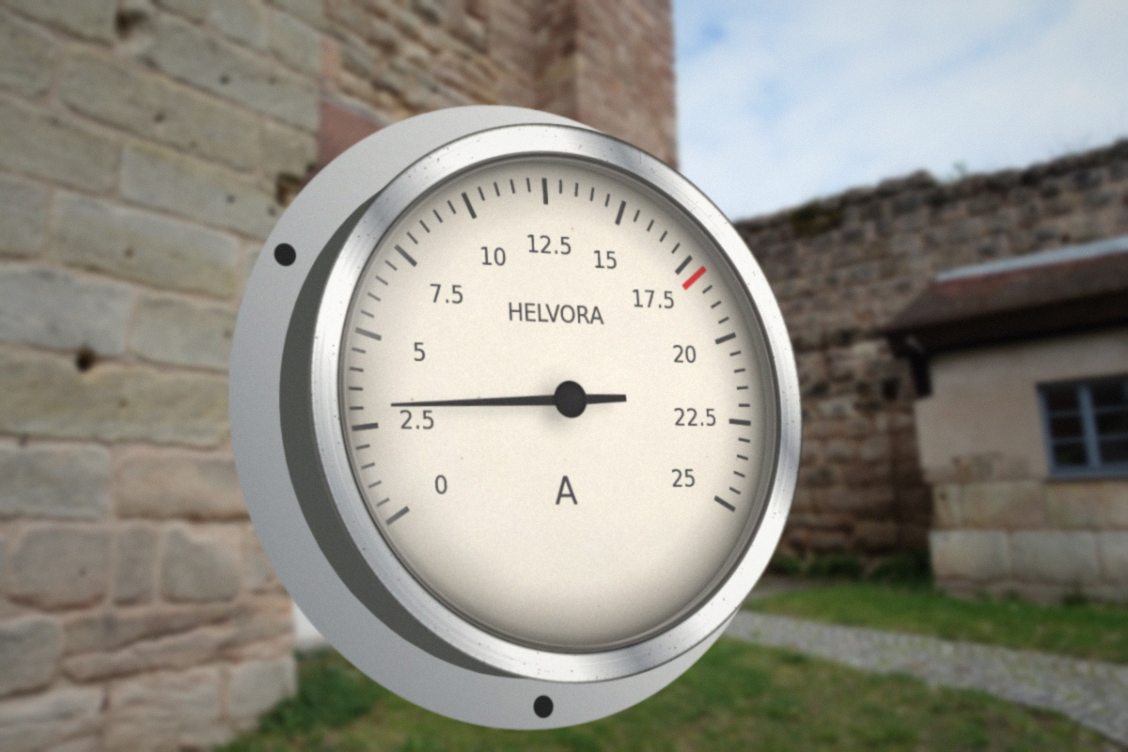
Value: 3,A
